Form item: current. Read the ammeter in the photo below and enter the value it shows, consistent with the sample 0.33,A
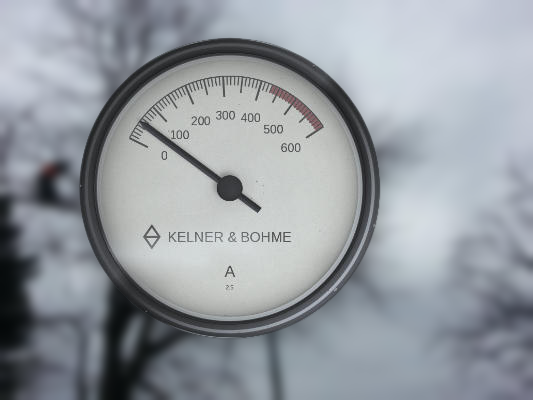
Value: 50,A
